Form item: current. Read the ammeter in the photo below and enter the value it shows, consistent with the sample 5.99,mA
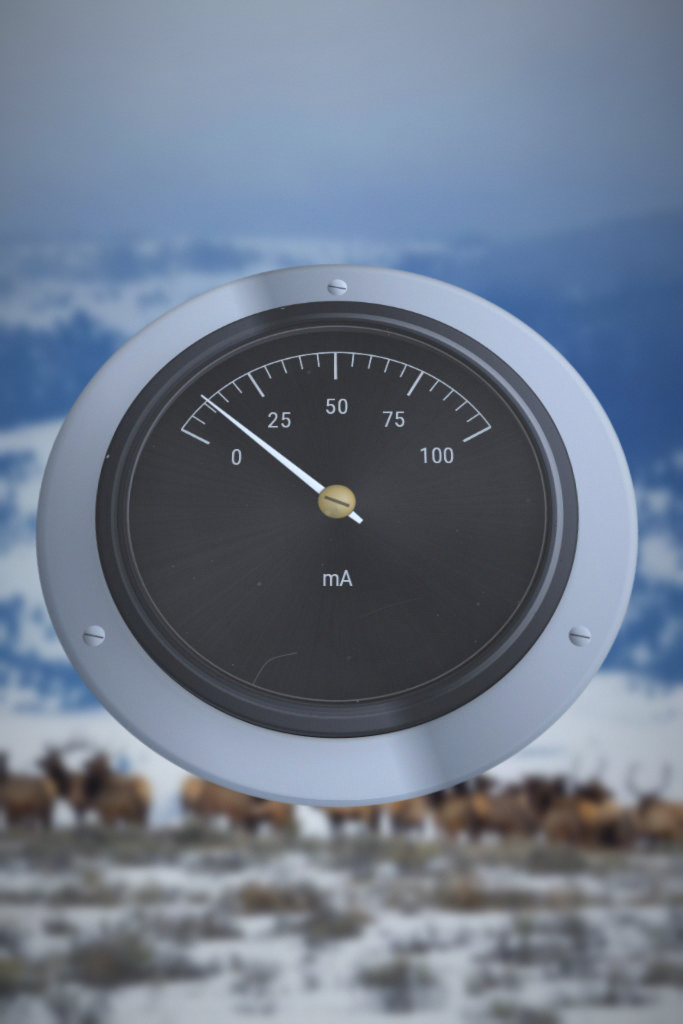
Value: 10,mA
